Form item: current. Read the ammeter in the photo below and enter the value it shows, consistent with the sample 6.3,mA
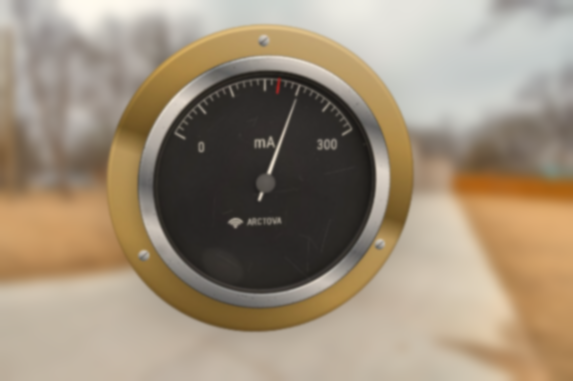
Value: 200,mA
